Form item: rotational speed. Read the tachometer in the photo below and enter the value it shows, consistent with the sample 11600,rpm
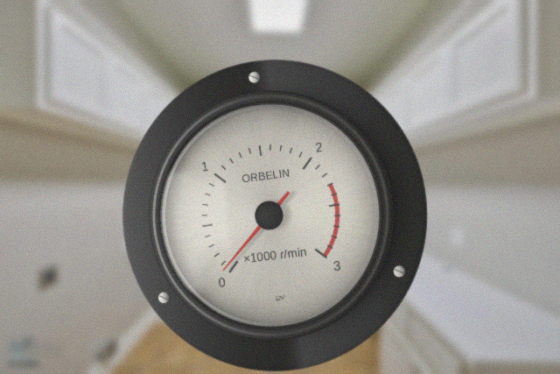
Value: 50,rpm
